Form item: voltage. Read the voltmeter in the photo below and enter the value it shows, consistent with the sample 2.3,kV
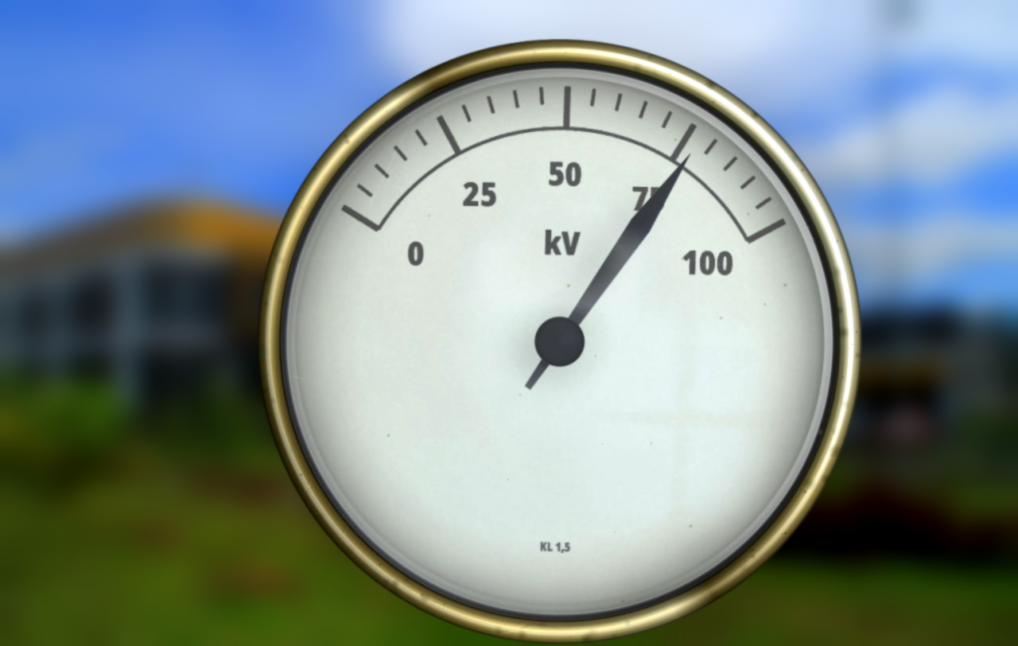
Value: 77.5,kV
